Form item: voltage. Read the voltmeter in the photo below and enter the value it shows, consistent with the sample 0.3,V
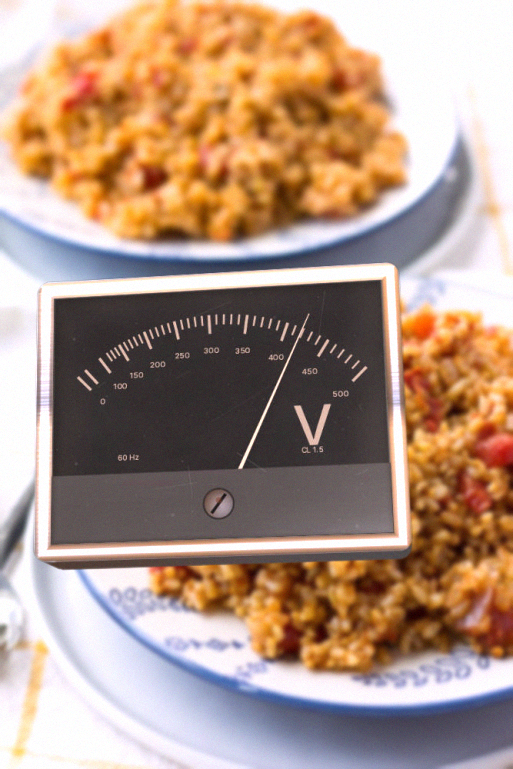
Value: 420,V
